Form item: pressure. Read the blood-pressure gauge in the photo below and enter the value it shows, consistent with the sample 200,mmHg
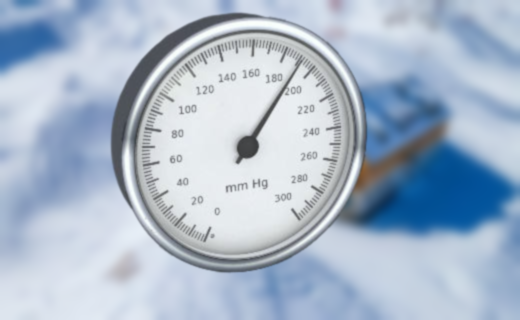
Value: 190,mmHg
